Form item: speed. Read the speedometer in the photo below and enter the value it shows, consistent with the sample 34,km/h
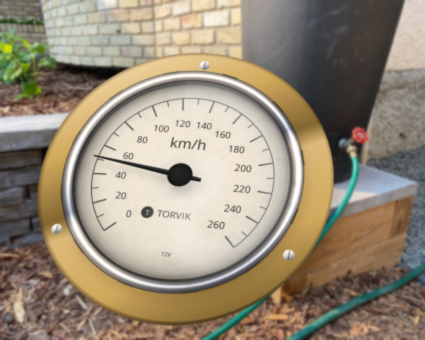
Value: 50,km/h
